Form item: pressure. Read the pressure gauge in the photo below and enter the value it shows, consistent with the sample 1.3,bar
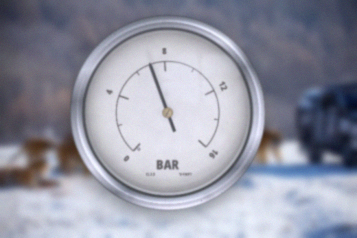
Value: 7,bar
